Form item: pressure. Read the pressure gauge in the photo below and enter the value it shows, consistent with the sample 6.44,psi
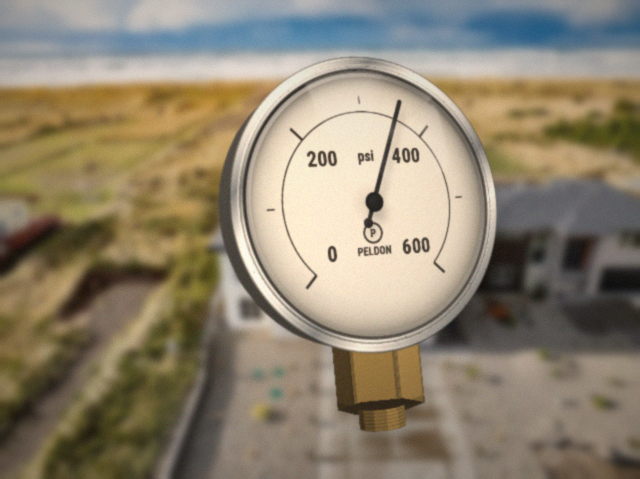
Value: 350,psi
